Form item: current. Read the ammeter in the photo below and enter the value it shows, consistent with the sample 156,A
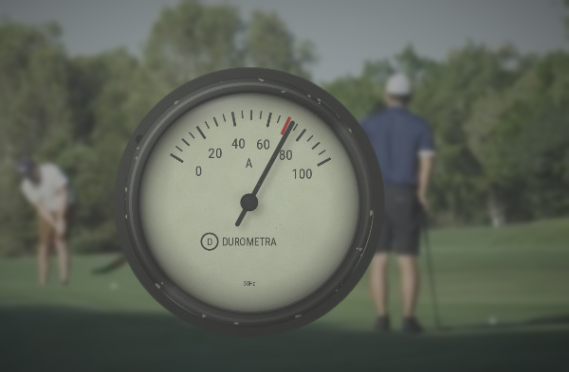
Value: 72.5,A
